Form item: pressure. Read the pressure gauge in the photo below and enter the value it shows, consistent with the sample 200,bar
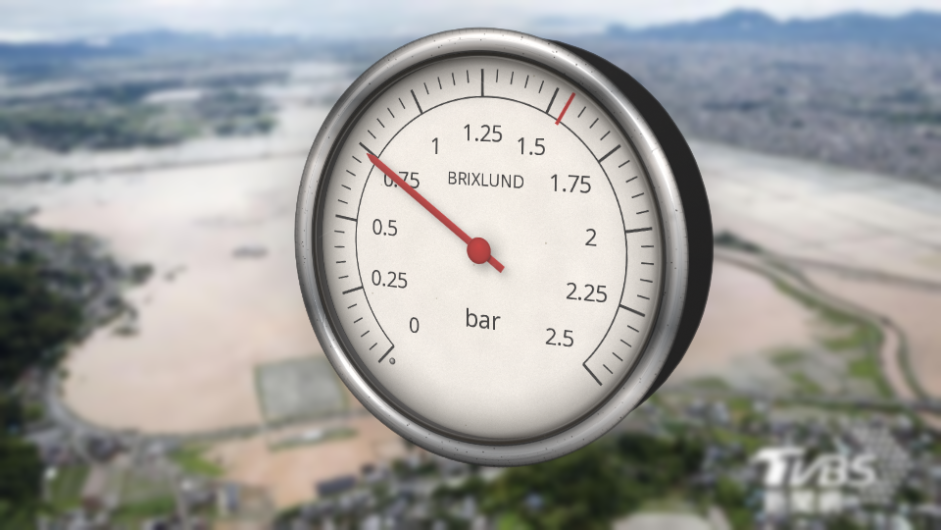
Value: 0.75,bar
